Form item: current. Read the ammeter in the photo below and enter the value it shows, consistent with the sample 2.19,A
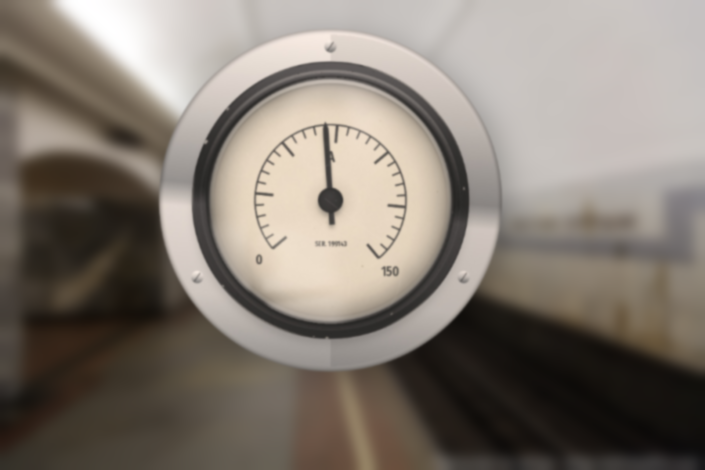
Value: 70,A
